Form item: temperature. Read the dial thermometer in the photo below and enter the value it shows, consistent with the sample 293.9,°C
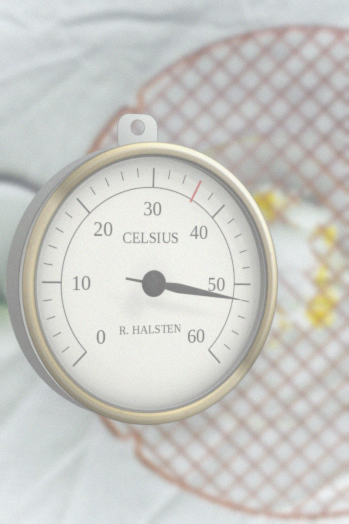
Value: 52,°C
